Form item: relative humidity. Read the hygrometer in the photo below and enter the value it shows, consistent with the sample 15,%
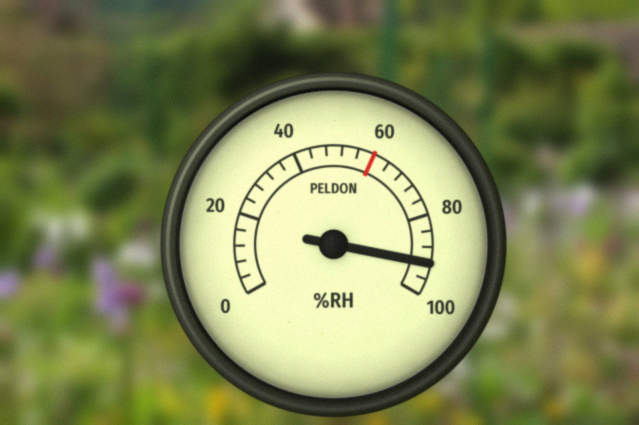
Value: 92,%
